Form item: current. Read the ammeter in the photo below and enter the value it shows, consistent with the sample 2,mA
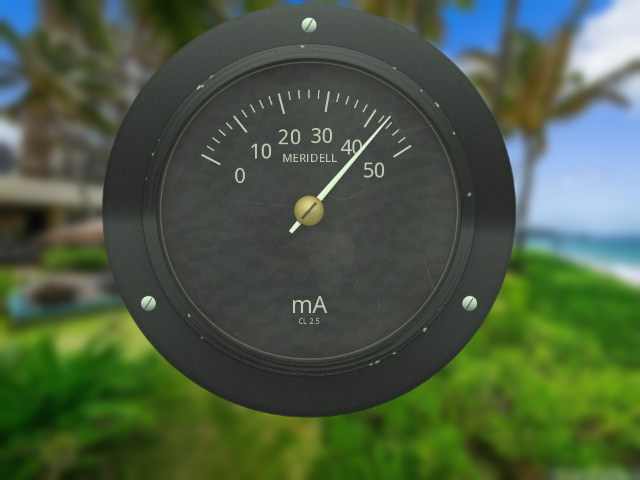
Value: 43,mA
